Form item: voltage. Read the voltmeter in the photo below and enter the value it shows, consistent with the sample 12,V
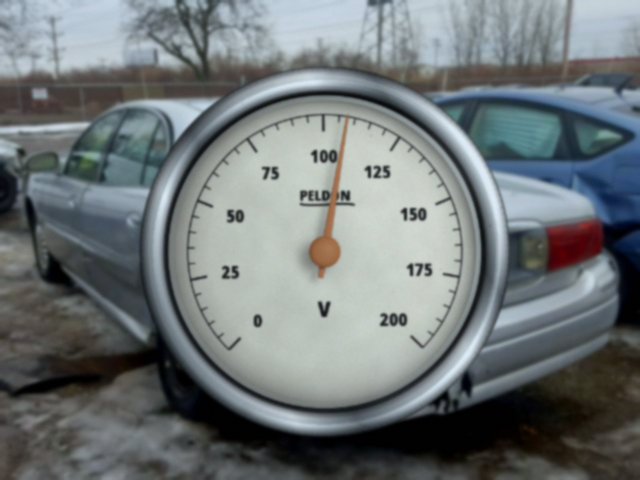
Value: 107.5,V
